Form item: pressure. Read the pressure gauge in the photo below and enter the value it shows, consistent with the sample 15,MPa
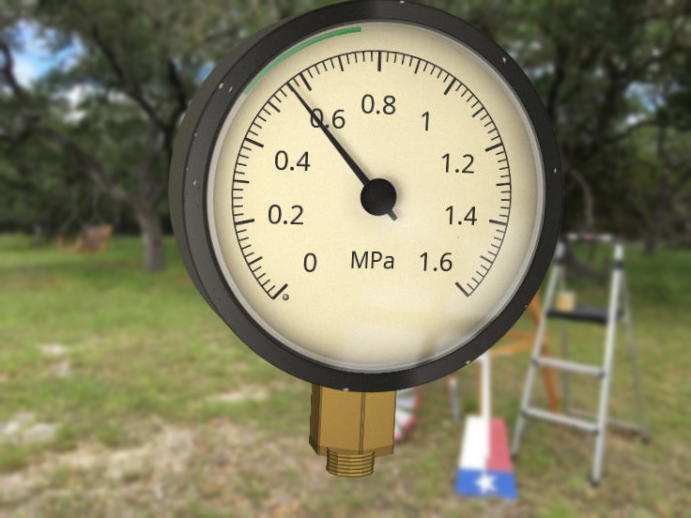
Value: 0.56,MPa
